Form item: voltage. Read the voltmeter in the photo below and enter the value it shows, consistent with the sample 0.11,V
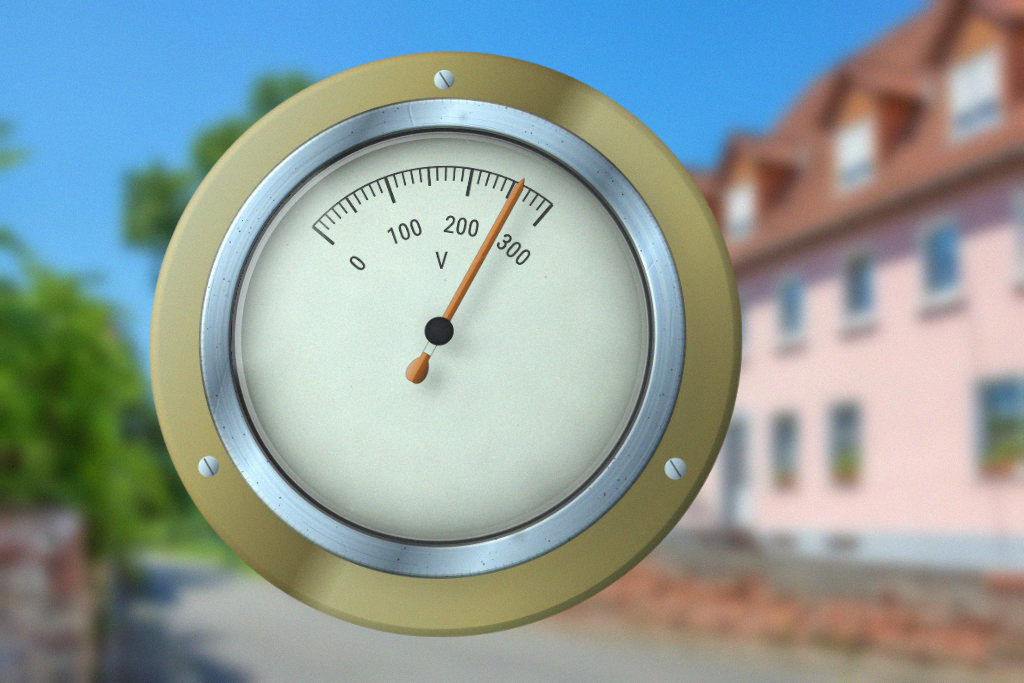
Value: 260,V
